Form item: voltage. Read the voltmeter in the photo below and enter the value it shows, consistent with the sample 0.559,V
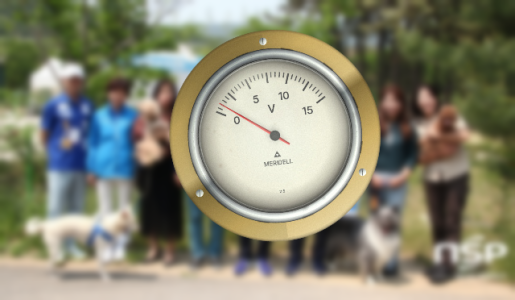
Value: 1,V
